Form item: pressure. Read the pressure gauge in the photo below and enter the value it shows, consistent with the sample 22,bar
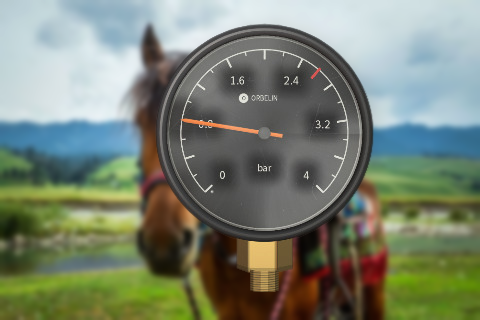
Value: 0.8,bar
